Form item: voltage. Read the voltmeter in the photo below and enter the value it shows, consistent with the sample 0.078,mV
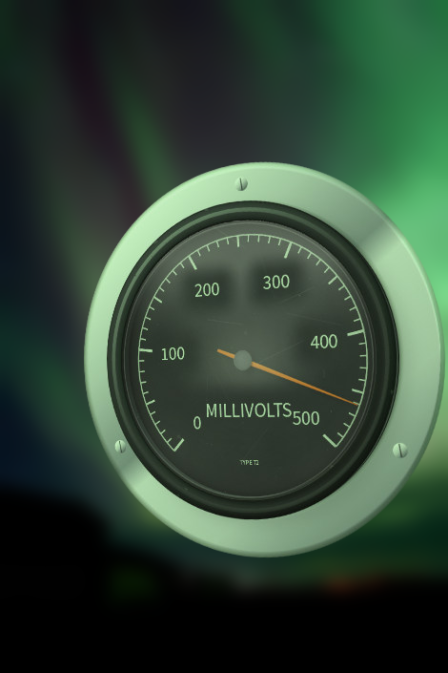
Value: 460,mV
